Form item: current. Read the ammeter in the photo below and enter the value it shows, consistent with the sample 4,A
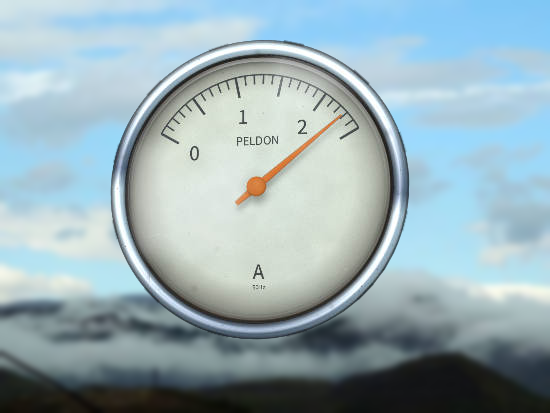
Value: 2.3,A
